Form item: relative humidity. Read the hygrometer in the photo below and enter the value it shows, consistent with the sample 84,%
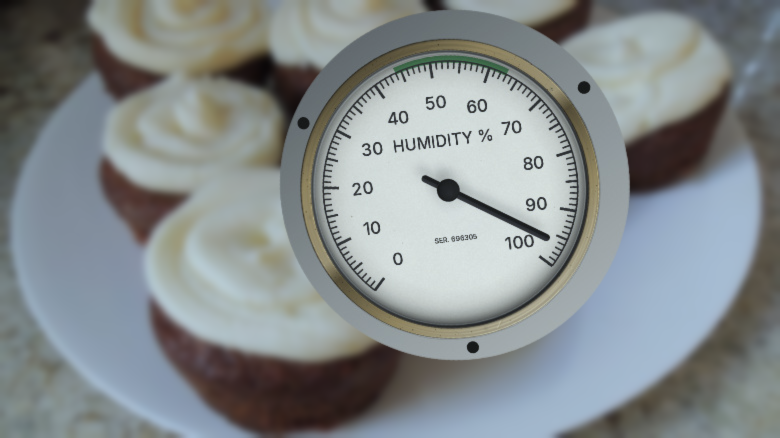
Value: 96,%
